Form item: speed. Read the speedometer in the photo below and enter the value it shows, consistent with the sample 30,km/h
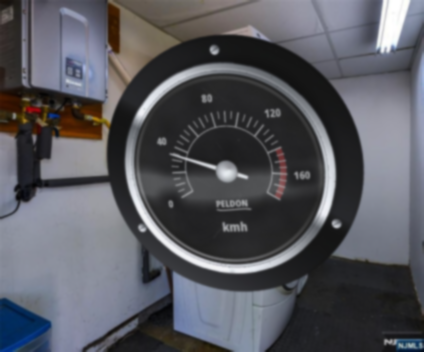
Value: 35,km/h
